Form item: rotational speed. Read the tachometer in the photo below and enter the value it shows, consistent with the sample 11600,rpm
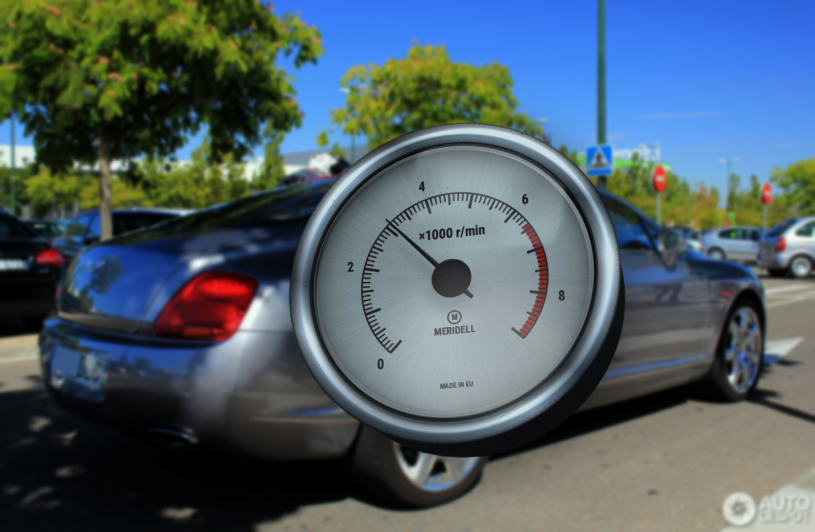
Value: 3100,rpm
